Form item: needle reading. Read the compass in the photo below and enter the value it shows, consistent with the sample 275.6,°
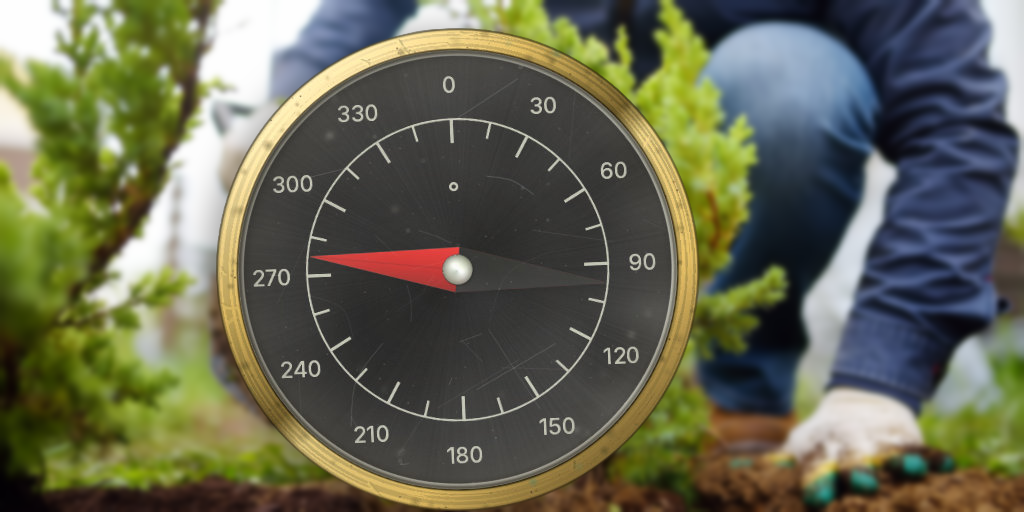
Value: 277.5,°
